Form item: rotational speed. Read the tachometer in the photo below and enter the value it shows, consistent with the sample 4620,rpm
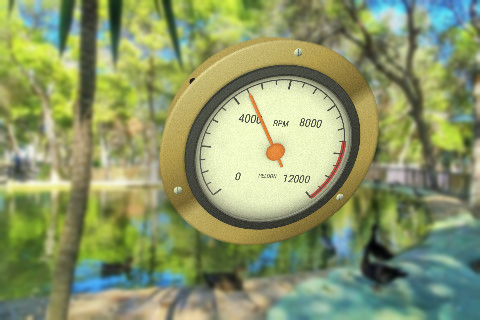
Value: 4500,rpm
